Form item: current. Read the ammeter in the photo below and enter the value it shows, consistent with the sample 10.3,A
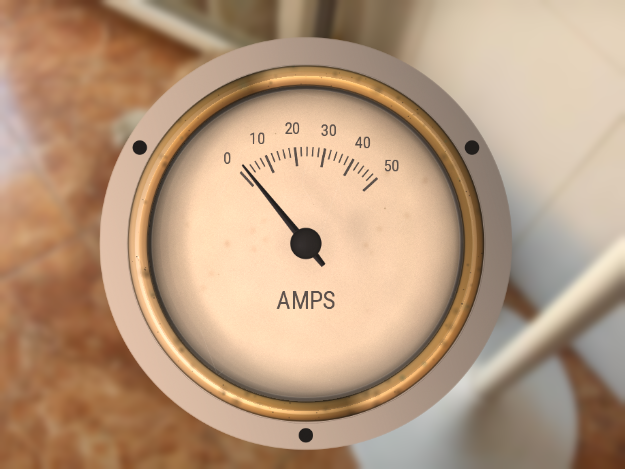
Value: 2,A
